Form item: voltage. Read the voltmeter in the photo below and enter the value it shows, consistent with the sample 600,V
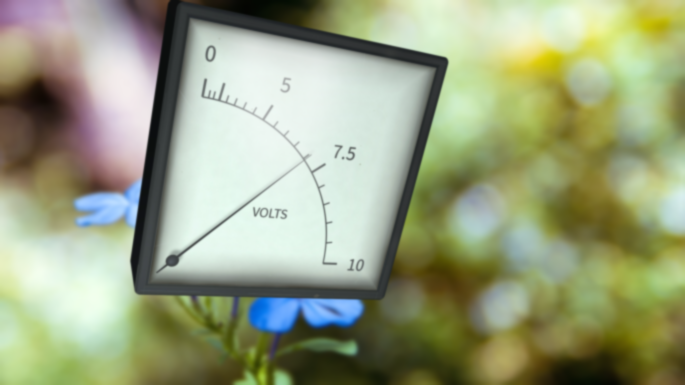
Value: 7,V
